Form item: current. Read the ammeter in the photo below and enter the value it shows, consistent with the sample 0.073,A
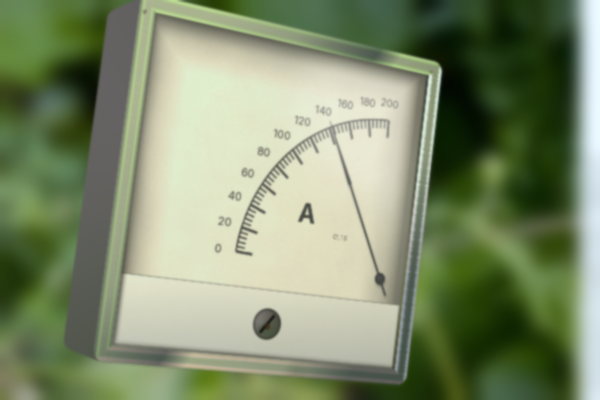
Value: 140,A
